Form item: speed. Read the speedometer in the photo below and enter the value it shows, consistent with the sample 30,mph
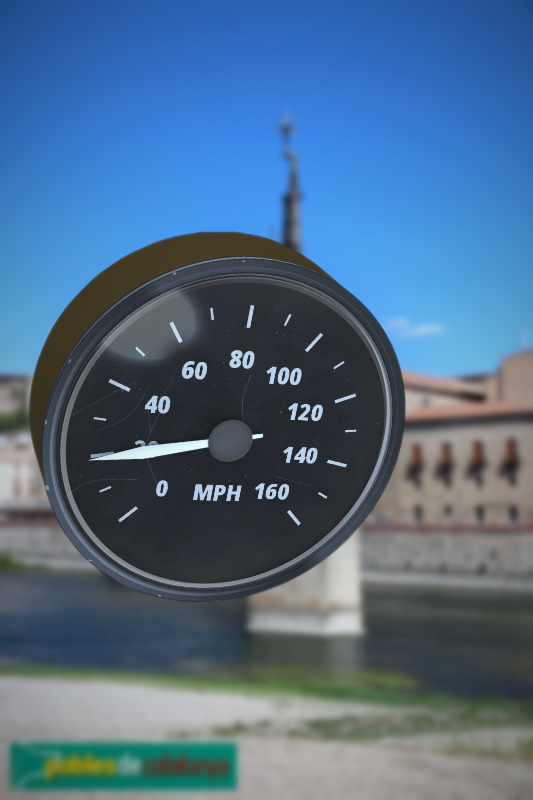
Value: 20,mph
